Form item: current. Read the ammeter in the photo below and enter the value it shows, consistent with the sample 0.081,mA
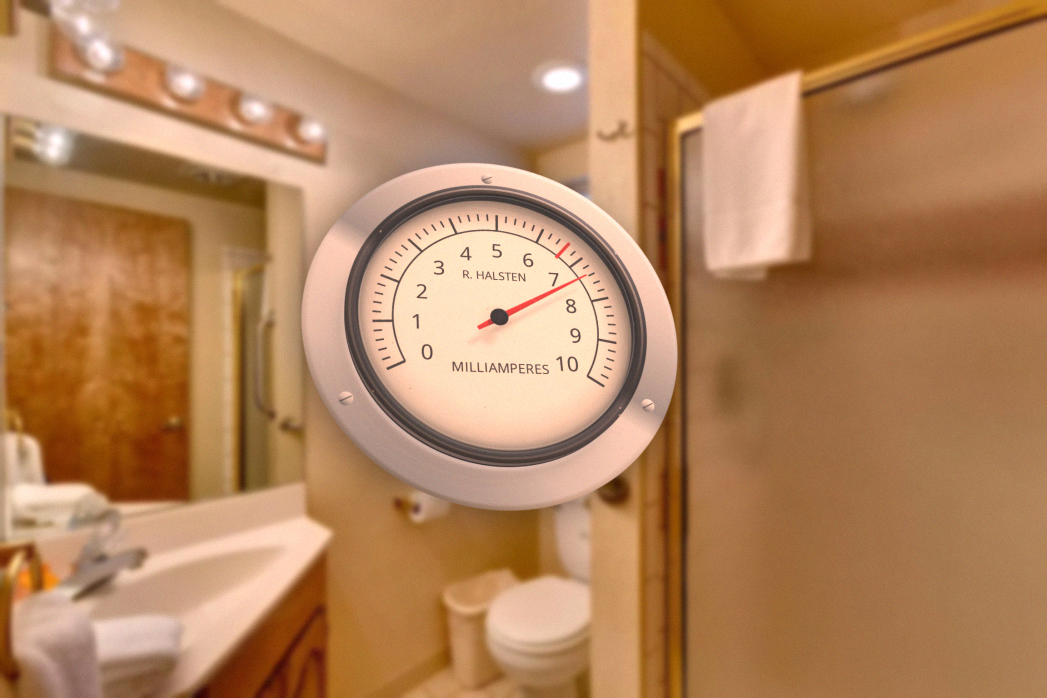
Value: 7.4,mA
